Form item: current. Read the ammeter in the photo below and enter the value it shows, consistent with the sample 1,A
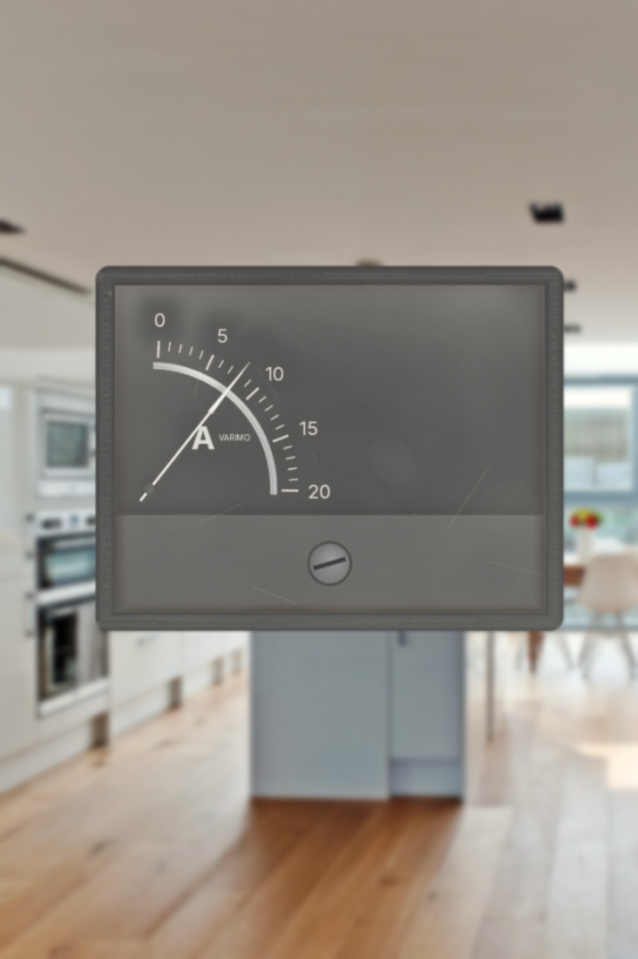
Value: 8,A
